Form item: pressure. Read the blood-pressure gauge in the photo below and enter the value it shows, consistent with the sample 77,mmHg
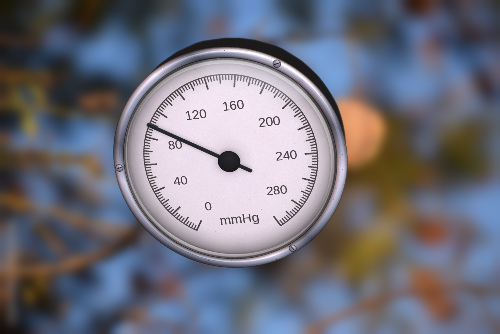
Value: 90,mmHg
